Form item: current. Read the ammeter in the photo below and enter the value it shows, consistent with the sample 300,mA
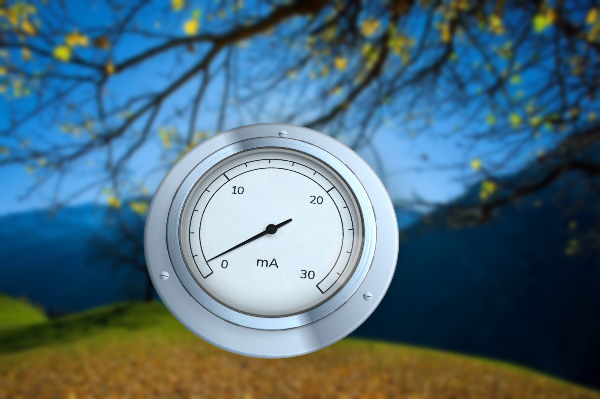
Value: 1,mA
